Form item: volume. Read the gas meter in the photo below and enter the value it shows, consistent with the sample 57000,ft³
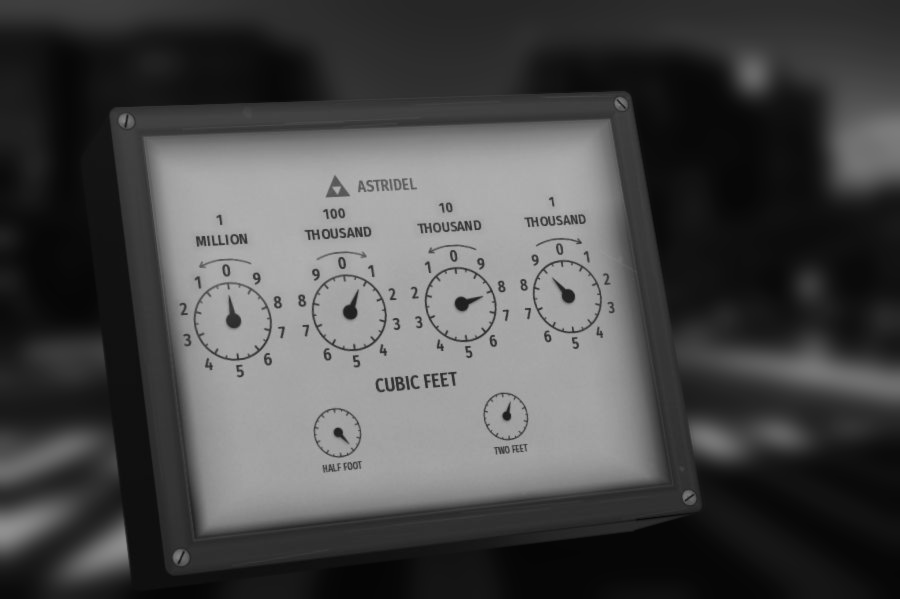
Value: 7900,ft³
